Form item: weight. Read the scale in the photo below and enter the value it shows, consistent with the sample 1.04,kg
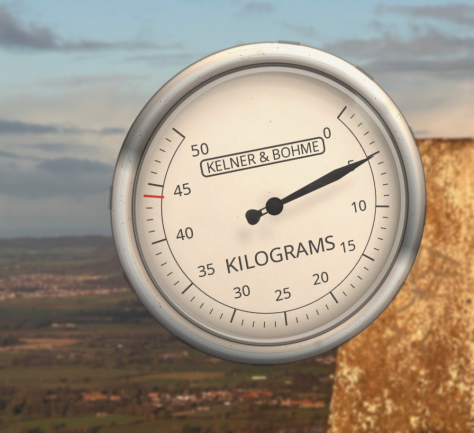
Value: 5,kg
